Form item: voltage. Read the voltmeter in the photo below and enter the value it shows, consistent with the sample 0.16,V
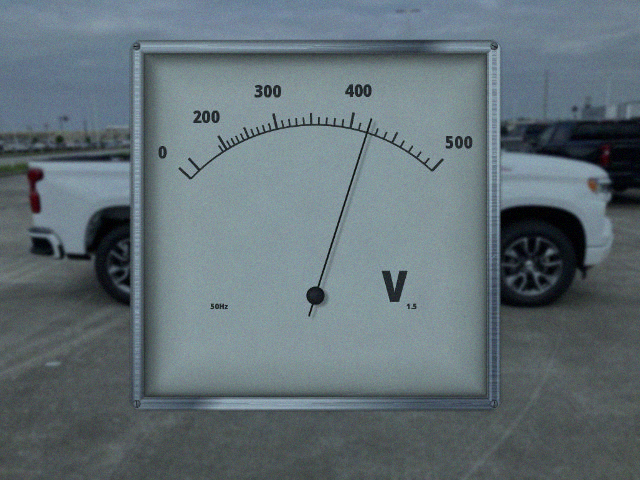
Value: 420,V
